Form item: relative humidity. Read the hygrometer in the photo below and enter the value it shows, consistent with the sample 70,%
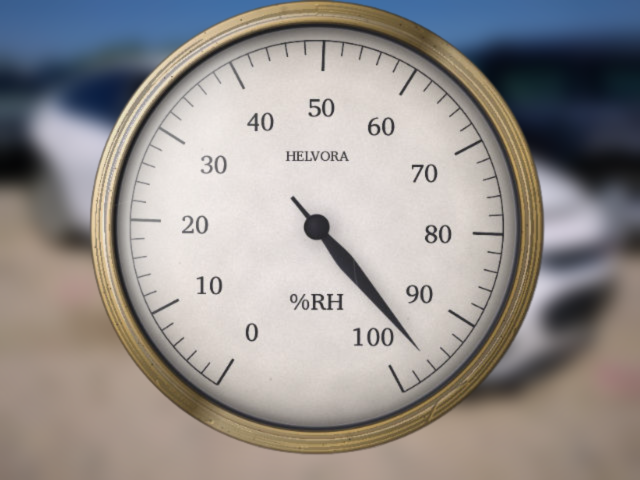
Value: 96,%
